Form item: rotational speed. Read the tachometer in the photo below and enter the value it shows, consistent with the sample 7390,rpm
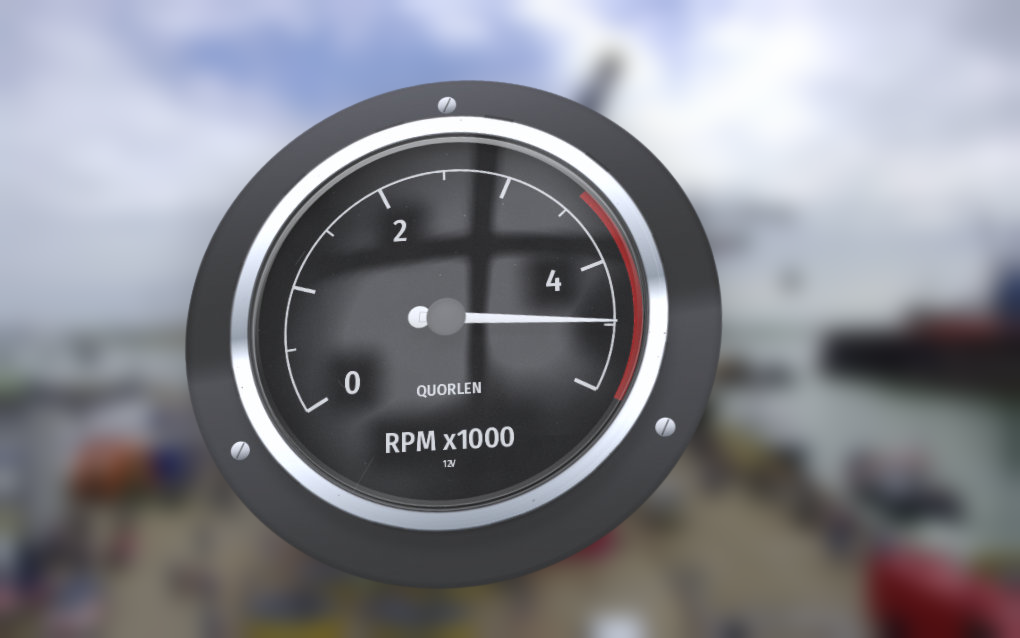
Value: 4500,rpm
